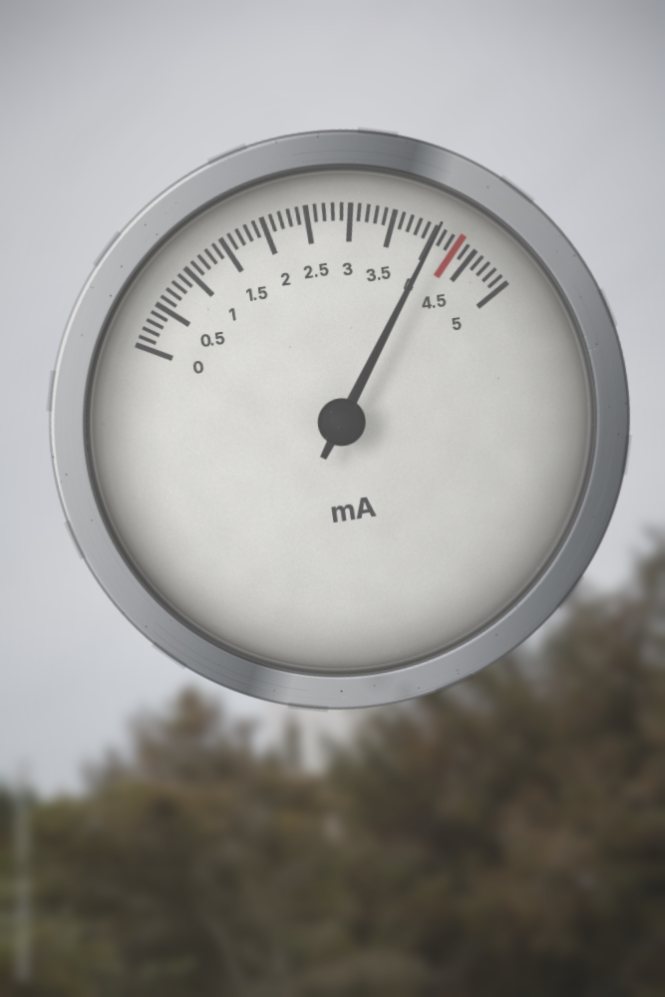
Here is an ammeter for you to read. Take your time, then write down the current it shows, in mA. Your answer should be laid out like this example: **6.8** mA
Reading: **4** mA
